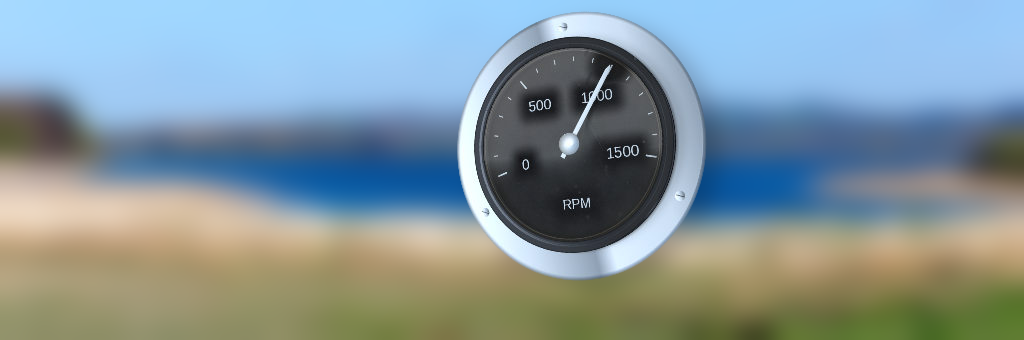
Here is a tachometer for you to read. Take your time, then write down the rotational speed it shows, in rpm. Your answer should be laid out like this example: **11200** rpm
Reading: **1000** rpm
